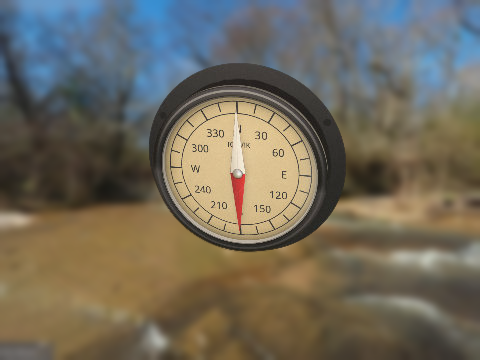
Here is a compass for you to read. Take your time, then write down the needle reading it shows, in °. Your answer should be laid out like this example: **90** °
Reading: **180** °
